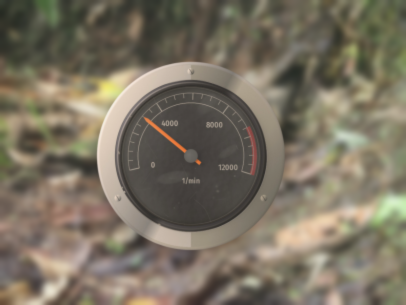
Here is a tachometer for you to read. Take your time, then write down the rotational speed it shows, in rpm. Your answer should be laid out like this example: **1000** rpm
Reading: **3000** rpm
